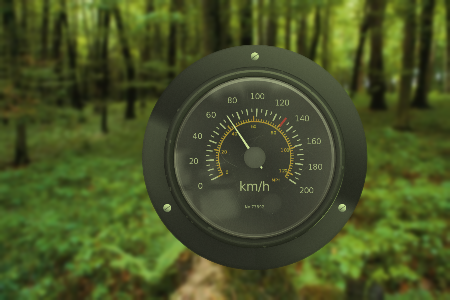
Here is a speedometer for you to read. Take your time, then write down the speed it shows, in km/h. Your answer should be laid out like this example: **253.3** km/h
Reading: **70** km/h
